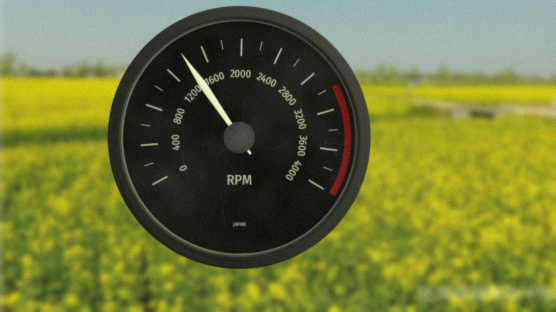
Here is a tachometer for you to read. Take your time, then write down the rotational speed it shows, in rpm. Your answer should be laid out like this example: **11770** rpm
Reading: **1400** rpm
